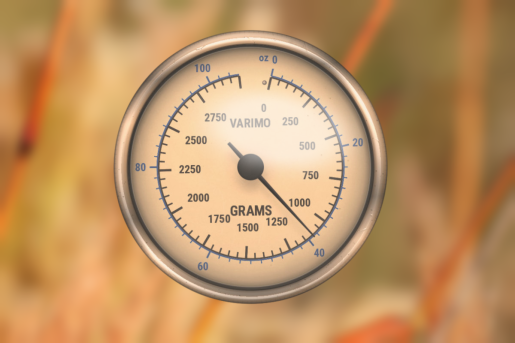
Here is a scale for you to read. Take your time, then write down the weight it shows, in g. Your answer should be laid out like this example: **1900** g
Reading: **1100** g
